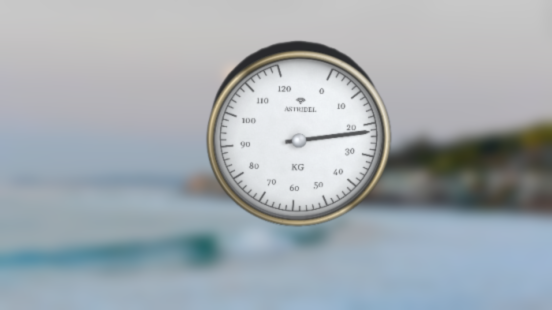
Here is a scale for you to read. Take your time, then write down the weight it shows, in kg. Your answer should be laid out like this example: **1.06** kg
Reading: **22** kg
